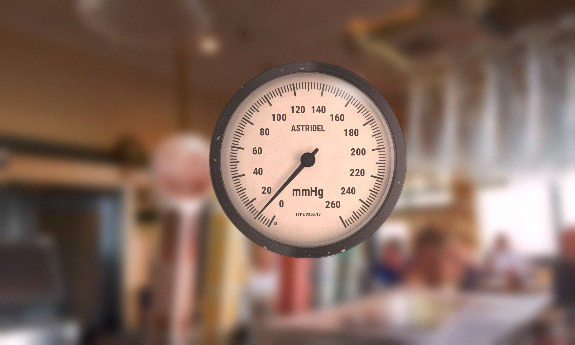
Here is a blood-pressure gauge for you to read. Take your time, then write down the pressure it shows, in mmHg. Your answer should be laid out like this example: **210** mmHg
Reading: **10** mmHg
